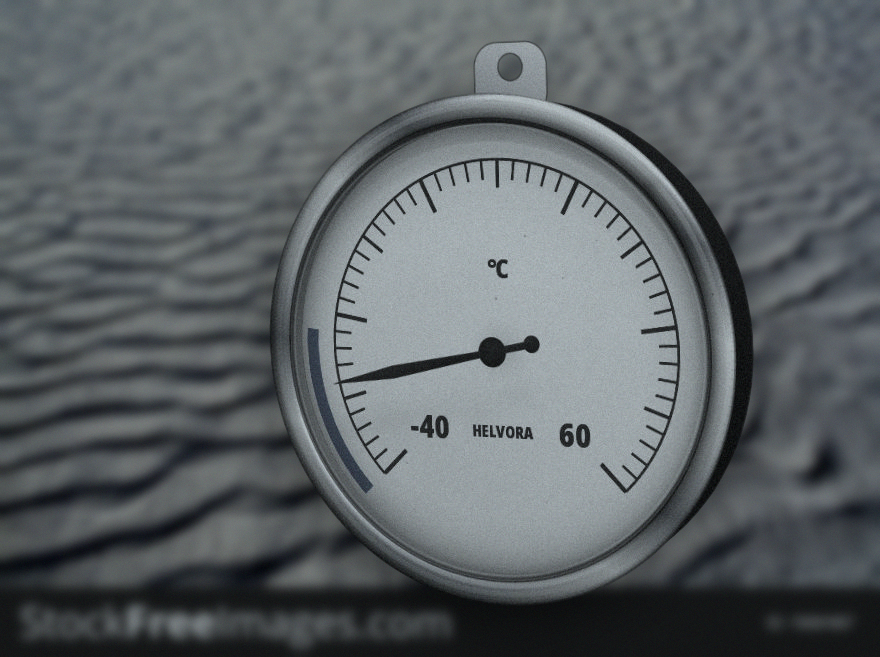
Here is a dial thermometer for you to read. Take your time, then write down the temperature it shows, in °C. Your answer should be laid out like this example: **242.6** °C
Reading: **-28** °C
